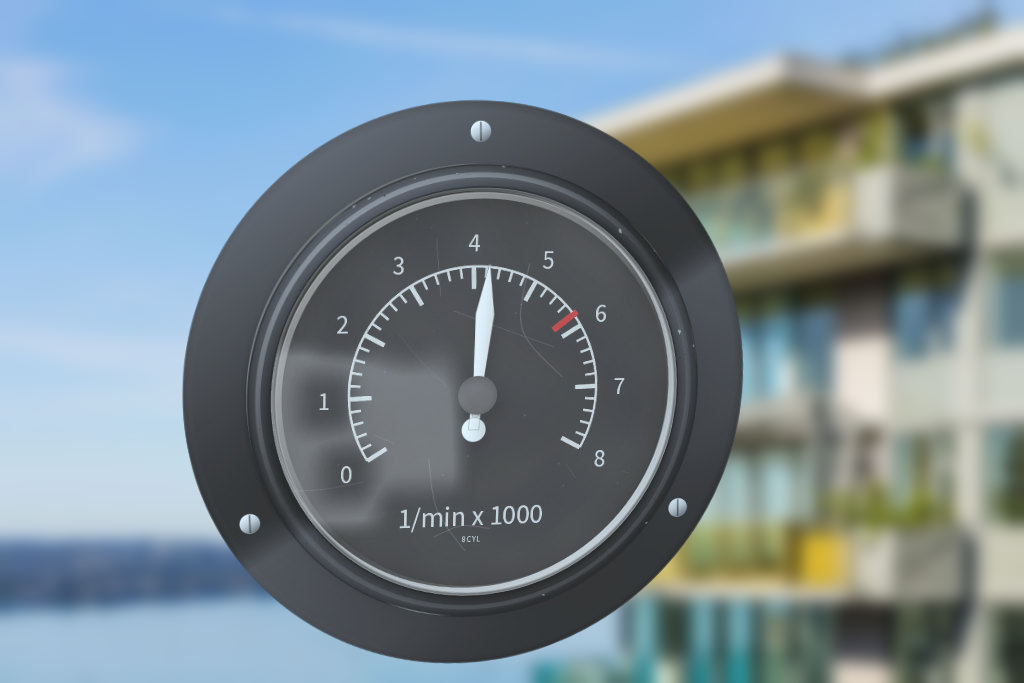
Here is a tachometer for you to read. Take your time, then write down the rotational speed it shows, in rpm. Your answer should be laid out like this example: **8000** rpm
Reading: **4200** rpm
